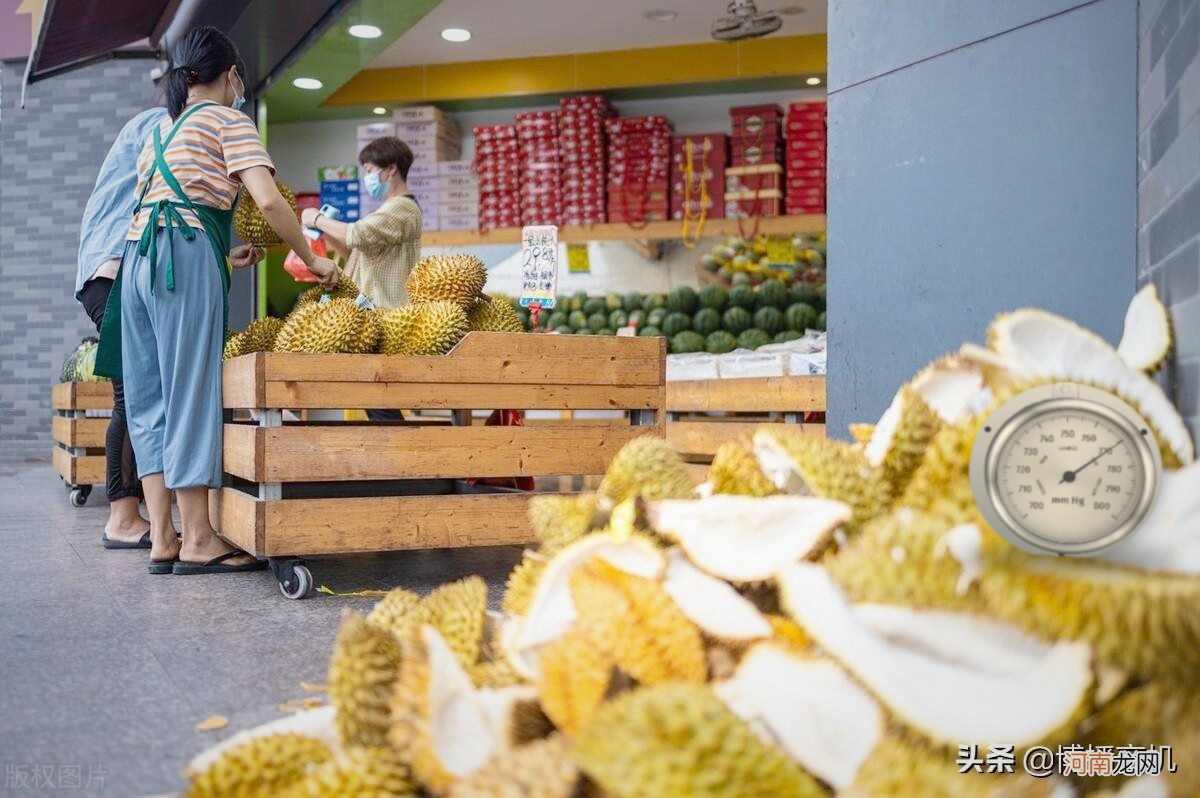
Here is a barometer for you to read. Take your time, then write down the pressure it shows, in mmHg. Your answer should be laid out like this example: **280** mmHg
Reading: **770** mmHg
